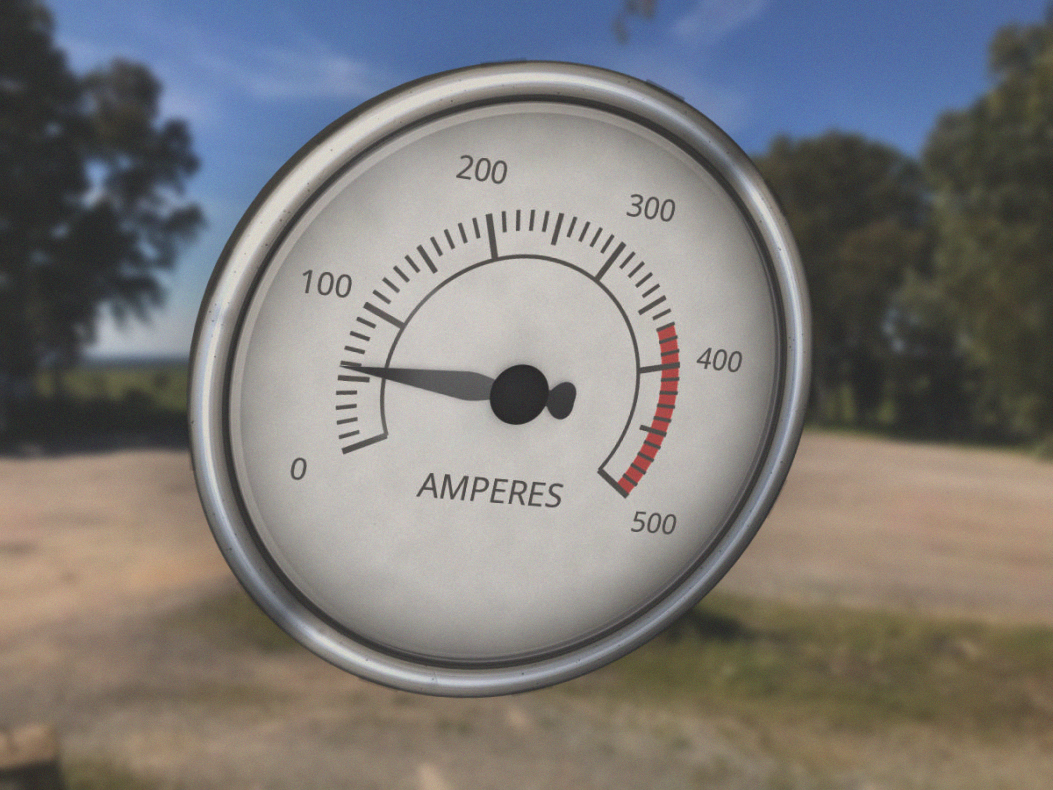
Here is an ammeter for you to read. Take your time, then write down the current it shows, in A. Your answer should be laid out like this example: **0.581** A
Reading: **60** A
